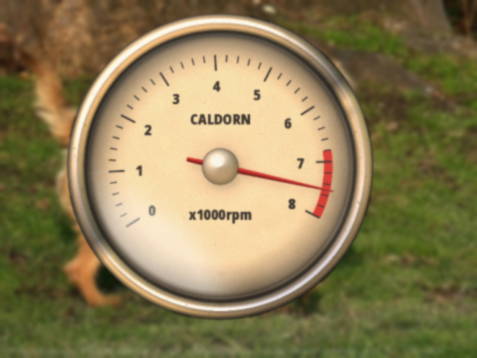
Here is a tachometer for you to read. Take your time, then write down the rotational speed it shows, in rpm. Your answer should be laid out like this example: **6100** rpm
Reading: **7500** rpm
